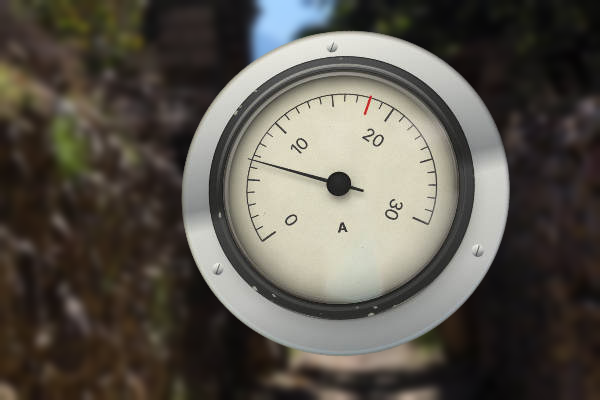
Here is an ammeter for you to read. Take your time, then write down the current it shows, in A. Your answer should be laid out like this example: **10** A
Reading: **6.5** A
